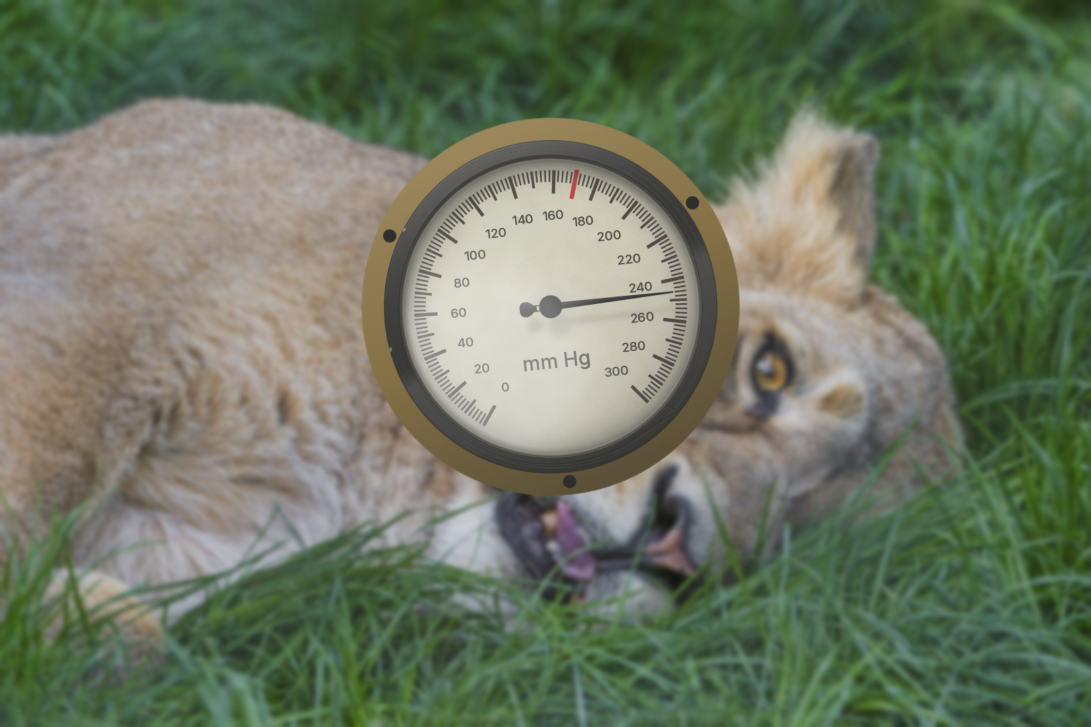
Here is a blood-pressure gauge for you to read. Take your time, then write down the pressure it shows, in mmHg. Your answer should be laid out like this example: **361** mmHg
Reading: **246** mmHg
